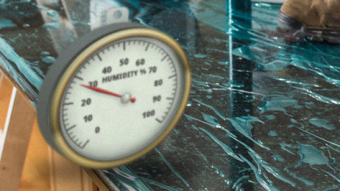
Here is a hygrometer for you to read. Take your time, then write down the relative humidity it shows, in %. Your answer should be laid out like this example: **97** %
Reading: **28** %
